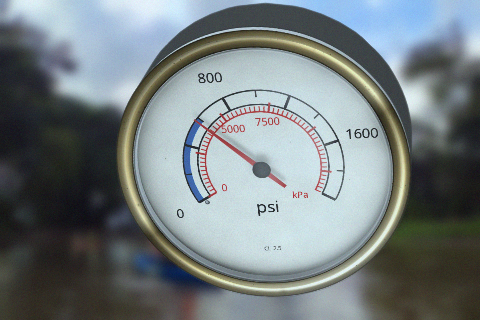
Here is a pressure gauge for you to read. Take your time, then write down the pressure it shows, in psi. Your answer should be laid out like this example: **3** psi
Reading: **600** psi
